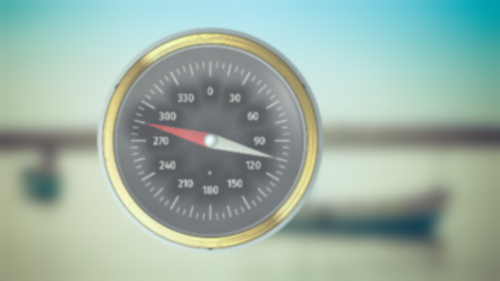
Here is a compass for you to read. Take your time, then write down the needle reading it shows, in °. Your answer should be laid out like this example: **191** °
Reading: **285** °
